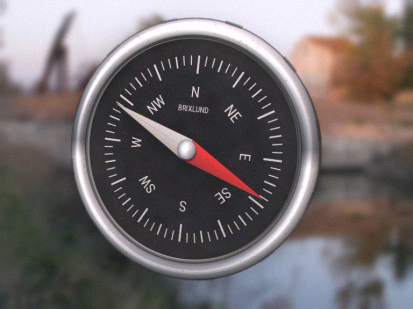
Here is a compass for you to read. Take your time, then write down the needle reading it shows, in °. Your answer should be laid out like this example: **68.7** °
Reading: **115** °
